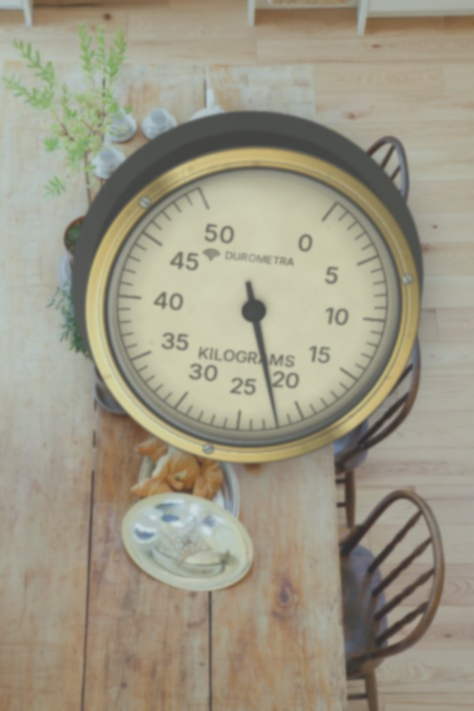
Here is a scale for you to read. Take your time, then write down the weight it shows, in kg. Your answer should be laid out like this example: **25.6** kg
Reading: **22** kg
